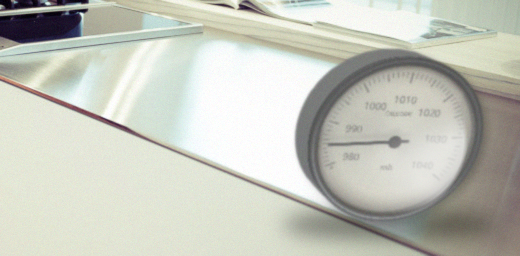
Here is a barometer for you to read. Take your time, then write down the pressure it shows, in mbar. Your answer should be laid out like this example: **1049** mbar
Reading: **985** mbar
